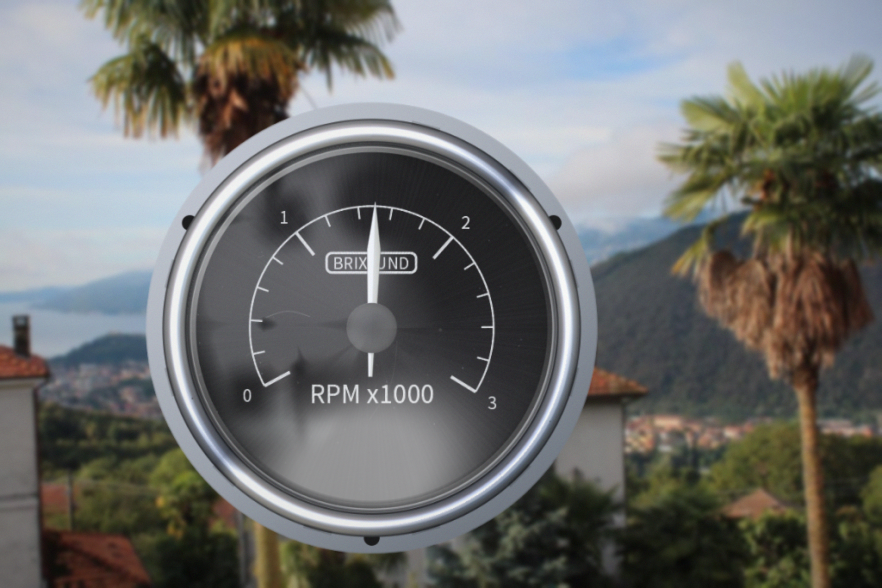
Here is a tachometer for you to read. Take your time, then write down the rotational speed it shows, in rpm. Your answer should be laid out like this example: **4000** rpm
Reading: **1500** rpm
